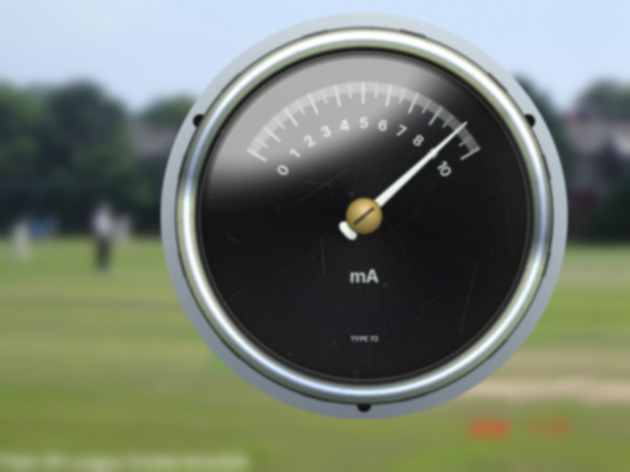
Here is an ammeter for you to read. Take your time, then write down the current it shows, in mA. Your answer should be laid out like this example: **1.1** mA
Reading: **9** mA
